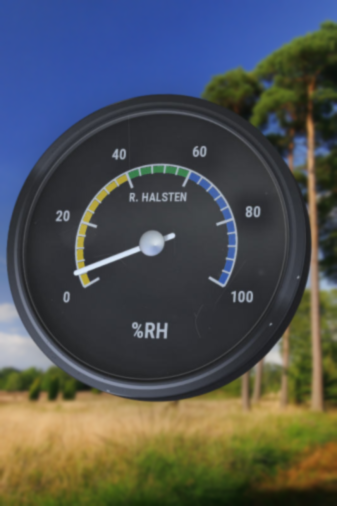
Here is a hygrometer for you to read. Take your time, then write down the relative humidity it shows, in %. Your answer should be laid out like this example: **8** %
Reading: **4** %
